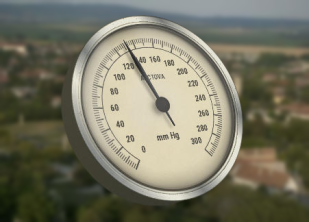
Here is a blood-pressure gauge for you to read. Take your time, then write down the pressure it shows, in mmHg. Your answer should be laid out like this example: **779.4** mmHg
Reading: **130** mmHg
